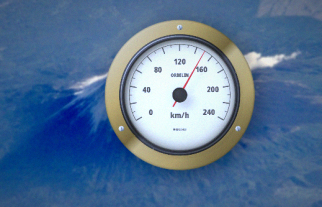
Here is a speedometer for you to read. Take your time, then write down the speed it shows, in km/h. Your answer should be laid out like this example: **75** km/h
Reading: **150** km/h
